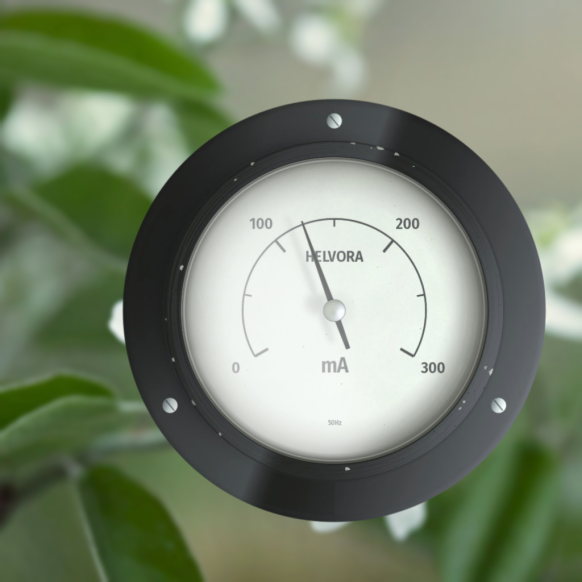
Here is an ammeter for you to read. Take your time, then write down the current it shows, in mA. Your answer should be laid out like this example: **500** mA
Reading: **125** mA
